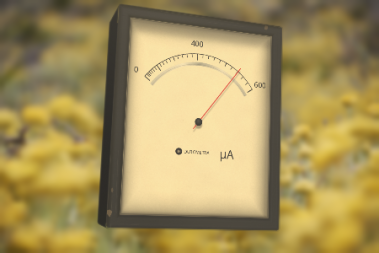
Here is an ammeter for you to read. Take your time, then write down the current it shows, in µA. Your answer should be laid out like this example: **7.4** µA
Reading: **540** µA
